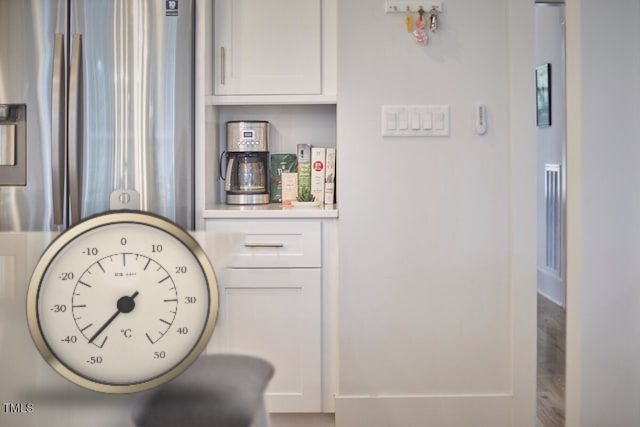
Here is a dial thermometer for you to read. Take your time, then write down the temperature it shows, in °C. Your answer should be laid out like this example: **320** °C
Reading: **-45** °C
